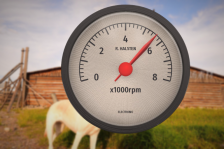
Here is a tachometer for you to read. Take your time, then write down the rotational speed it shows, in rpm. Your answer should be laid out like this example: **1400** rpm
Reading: **5600** rpm
